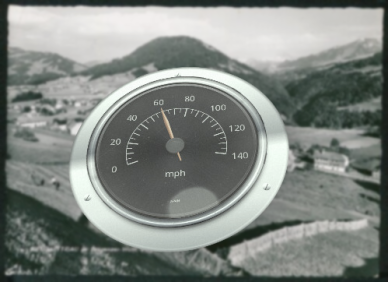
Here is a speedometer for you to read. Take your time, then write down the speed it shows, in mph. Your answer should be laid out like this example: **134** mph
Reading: **60** mph
